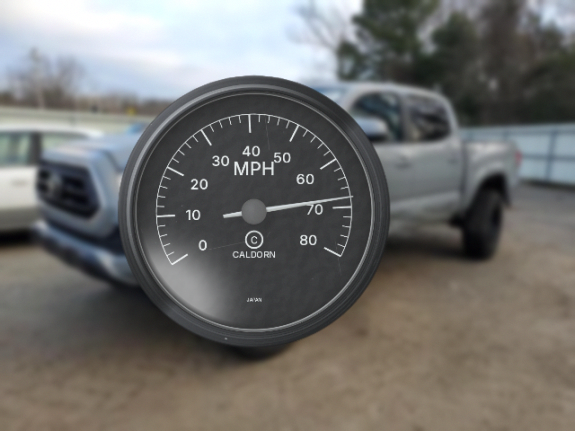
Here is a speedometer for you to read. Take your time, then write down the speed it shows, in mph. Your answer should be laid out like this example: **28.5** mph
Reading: **68** mph
